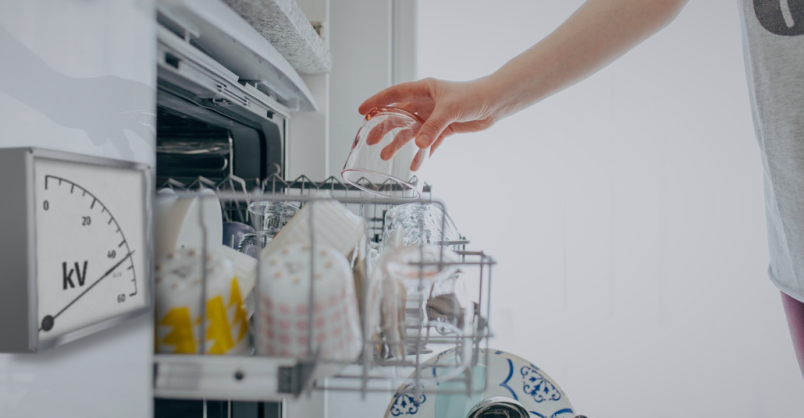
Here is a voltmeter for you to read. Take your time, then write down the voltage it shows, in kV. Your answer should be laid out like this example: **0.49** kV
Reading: **45** kV
